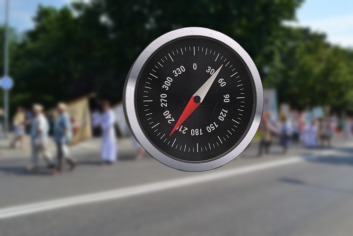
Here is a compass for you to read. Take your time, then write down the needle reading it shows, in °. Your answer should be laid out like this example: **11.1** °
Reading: **220** °
